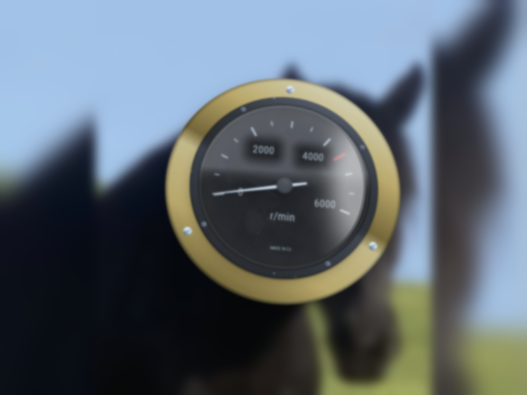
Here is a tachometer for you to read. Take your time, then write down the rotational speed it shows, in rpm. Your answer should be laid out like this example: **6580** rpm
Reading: **0** rpm
